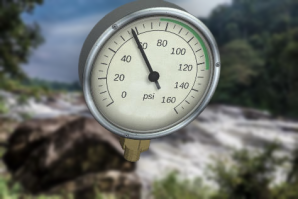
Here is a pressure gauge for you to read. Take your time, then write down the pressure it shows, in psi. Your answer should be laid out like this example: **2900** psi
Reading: **57.5** psi
